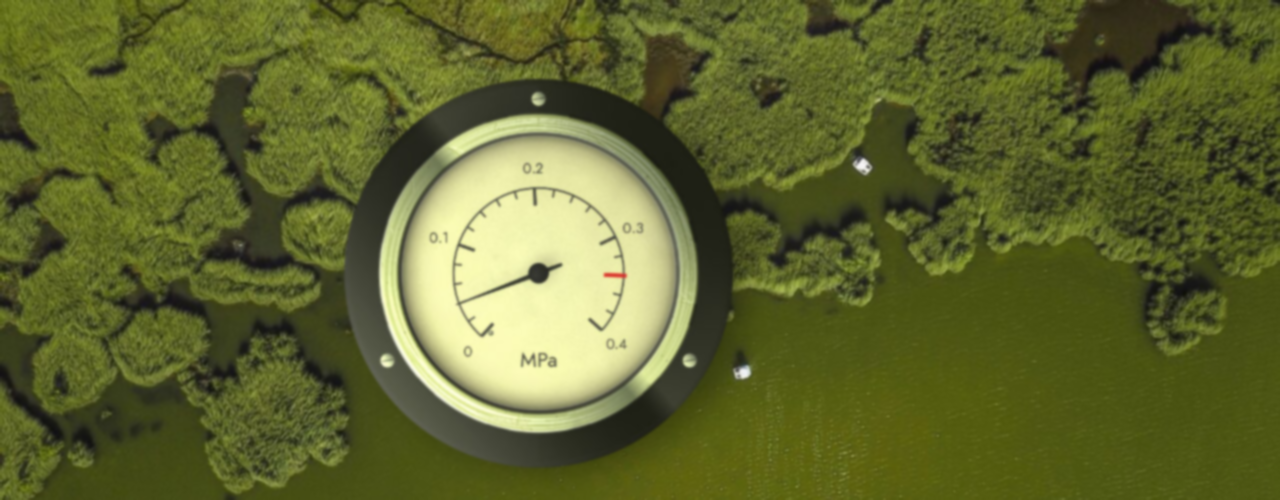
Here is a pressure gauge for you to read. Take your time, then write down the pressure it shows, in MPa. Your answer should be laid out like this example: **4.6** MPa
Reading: **0.04** MPa
